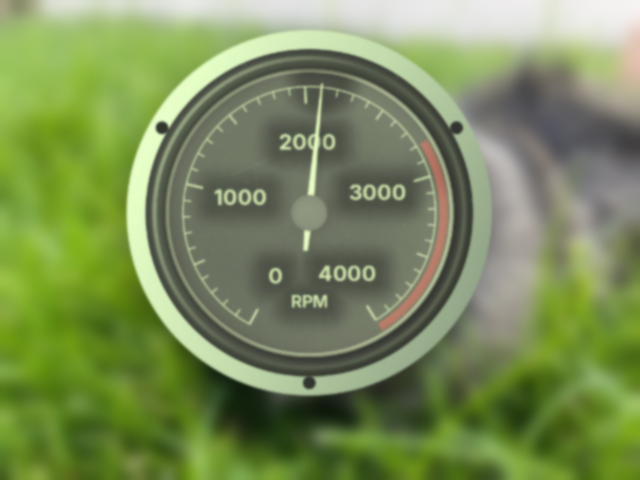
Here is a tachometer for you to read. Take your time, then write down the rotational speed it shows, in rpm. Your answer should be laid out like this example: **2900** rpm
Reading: **2100** rpm
